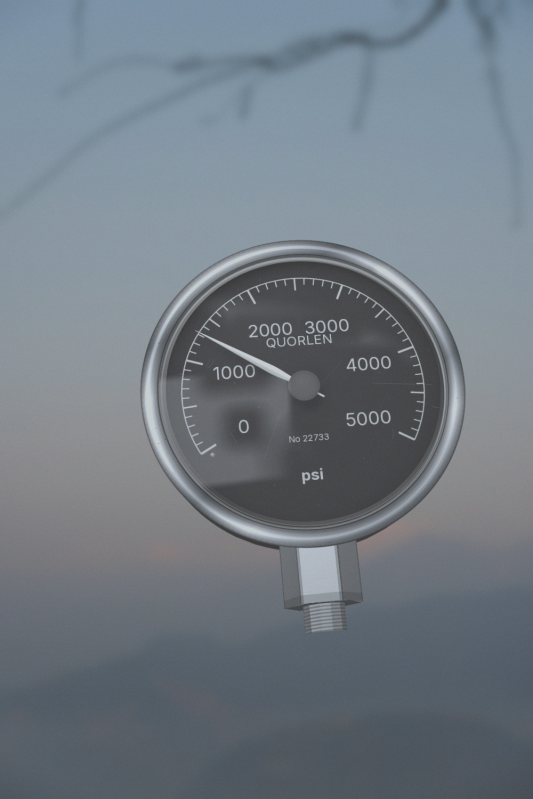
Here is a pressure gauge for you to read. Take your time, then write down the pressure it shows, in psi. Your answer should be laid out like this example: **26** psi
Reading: **1300** psi
